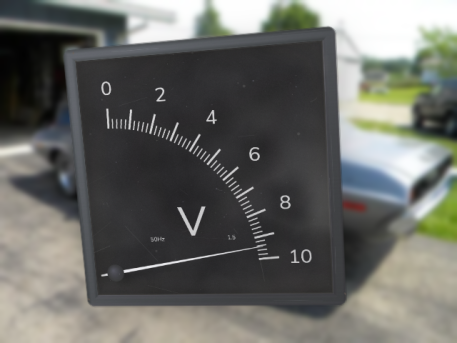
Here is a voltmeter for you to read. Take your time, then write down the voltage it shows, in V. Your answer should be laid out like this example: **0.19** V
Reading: **9.4** V
